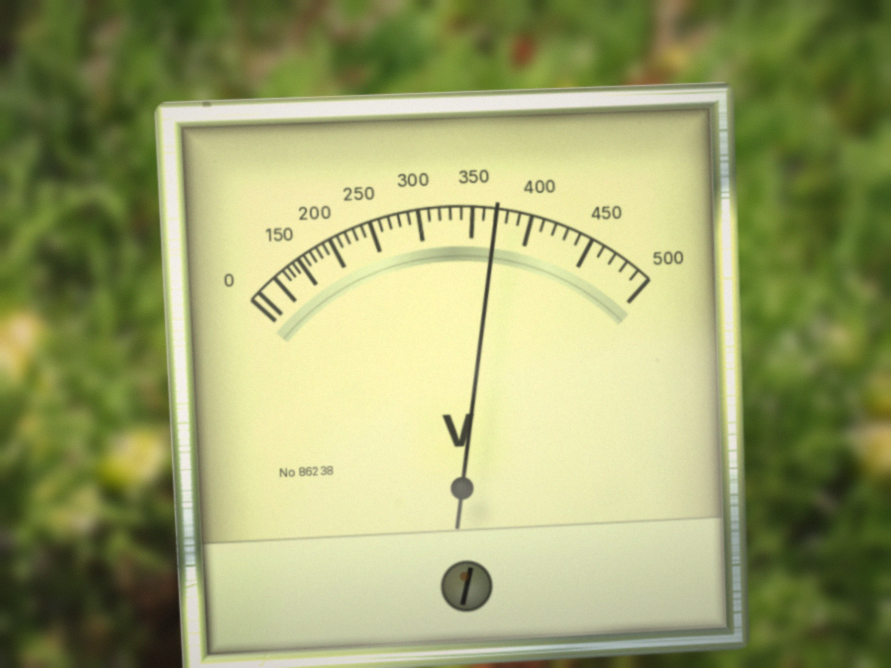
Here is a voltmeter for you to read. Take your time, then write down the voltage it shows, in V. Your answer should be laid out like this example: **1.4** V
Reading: **370** V
